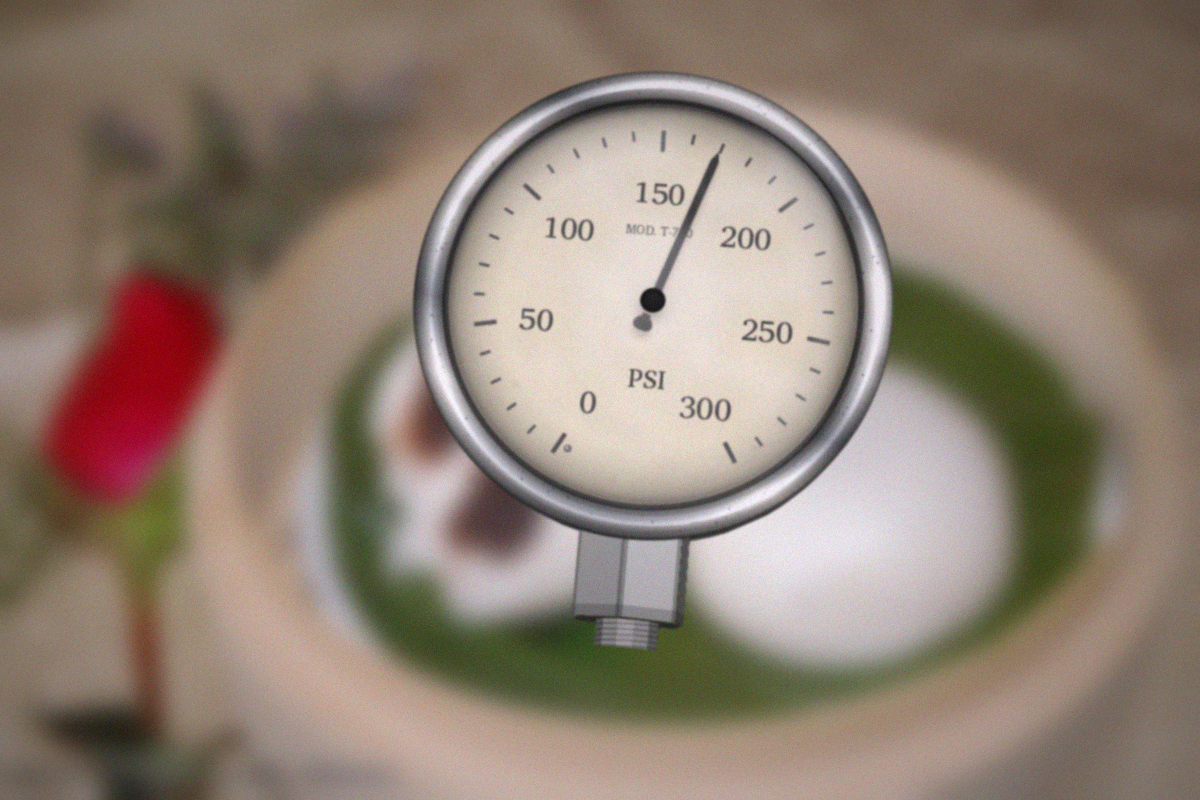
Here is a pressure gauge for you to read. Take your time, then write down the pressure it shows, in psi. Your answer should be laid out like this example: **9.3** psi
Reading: **170** psi
